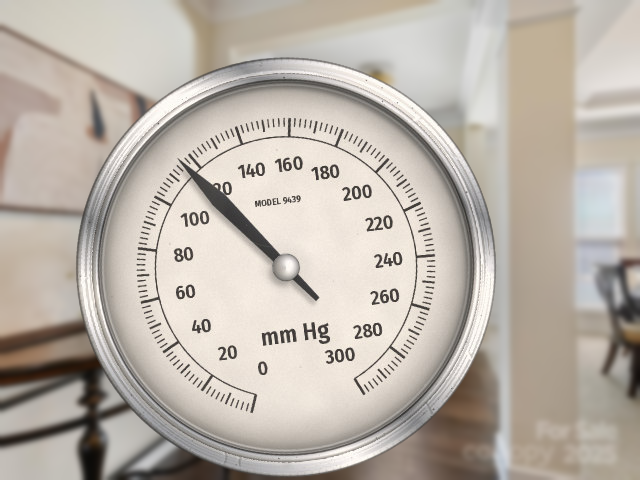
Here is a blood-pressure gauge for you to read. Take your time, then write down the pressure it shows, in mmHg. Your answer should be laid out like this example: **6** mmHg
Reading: **116** mmHg
